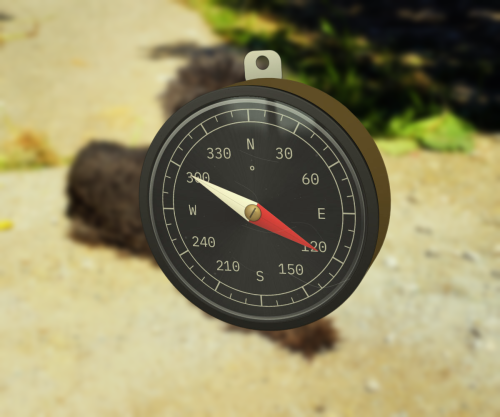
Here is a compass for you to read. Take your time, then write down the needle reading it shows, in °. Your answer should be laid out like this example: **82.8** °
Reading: **120** °
